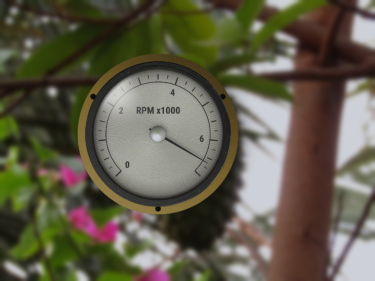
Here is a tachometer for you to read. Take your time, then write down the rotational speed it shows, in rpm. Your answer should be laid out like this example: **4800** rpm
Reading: **6625** rpm
